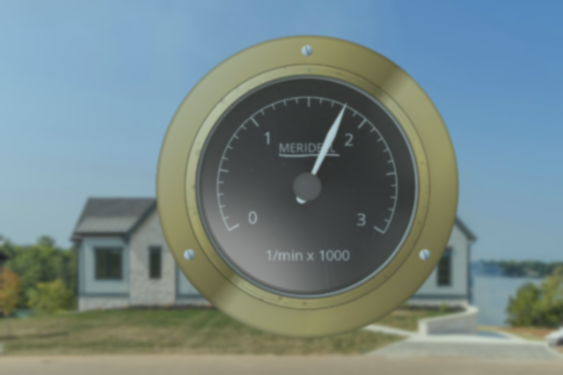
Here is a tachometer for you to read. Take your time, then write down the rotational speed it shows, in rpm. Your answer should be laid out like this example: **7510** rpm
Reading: **1800** rpm
